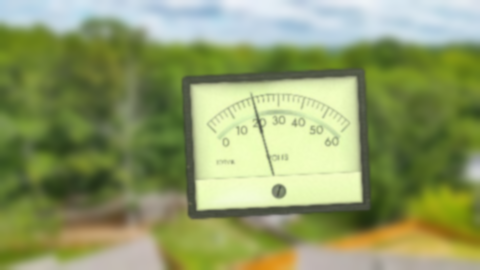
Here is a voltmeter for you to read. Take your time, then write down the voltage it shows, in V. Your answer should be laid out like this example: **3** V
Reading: **20** V
